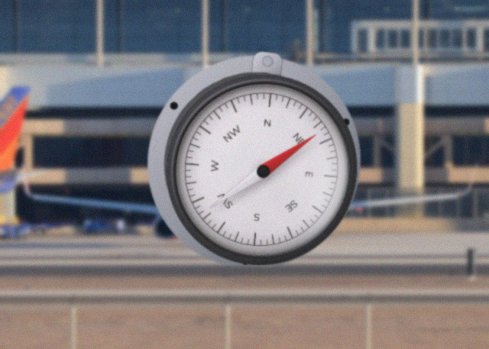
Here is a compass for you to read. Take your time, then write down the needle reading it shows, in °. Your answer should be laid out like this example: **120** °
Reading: **50** °
